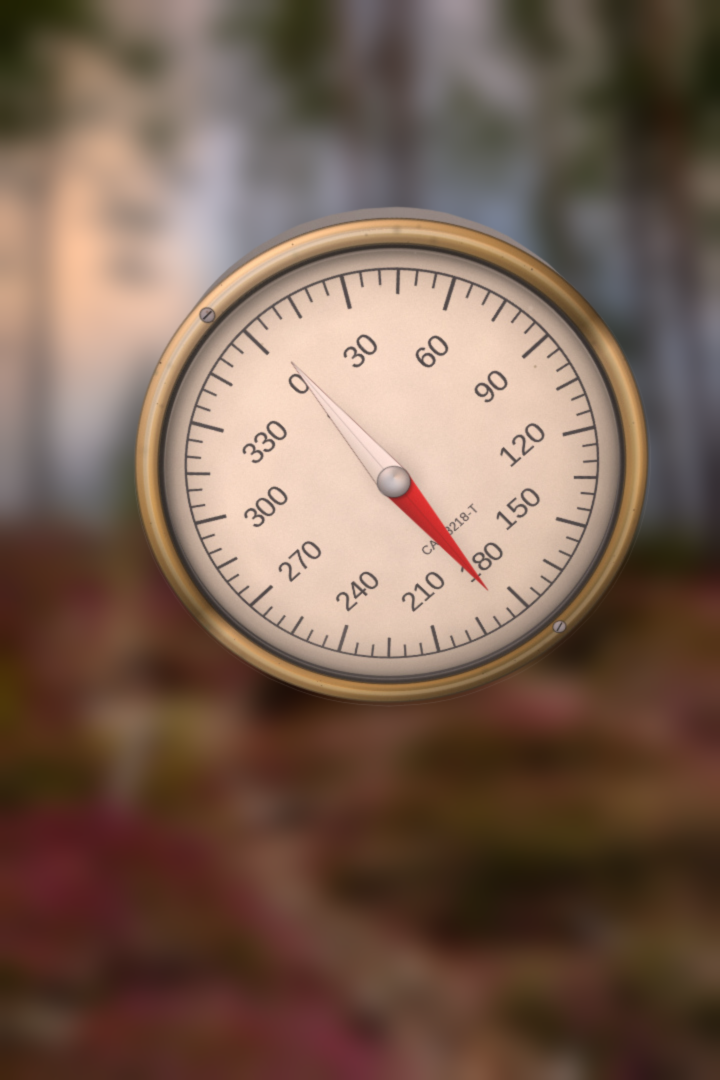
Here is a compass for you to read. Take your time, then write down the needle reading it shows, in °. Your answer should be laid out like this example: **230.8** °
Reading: **185** °
